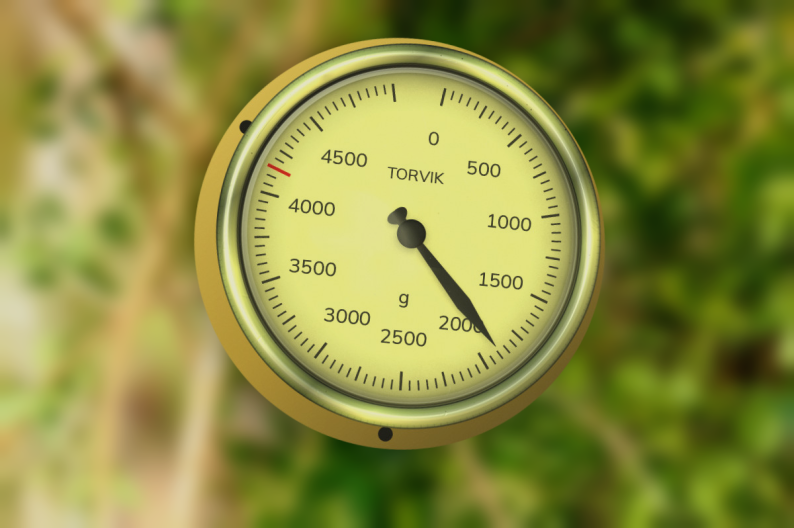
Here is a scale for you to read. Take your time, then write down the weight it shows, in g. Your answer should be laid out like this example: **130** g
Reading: **1900** g
